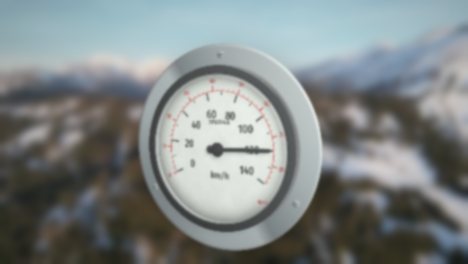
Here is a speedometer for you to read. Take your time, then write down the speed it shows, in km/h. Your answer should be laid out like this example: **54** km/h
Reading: **120** km/h
